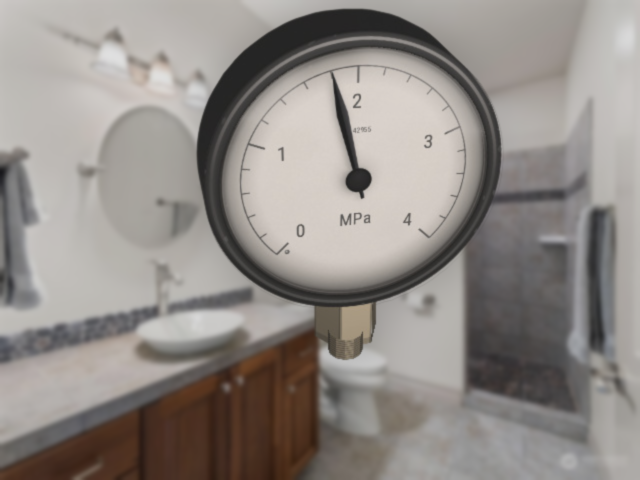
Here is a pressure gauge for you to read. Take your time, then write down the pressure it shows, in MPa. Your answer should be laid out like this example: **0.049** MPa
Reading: **1.8** MPa
